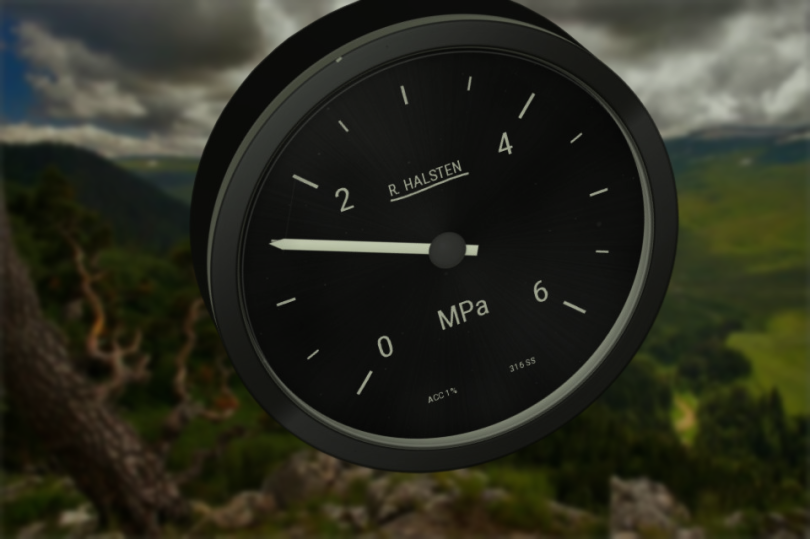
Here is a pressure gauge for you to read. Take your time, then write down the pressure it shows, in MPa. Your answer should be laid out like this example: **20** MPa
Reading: **1.5** MPa
